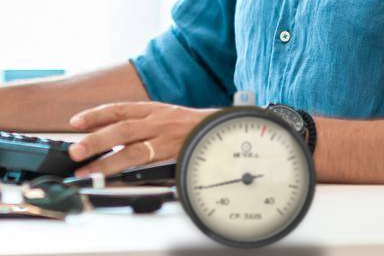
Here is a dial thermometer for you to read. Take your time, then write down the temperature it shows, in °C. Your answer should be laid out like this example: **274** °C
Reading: **-30** °C
